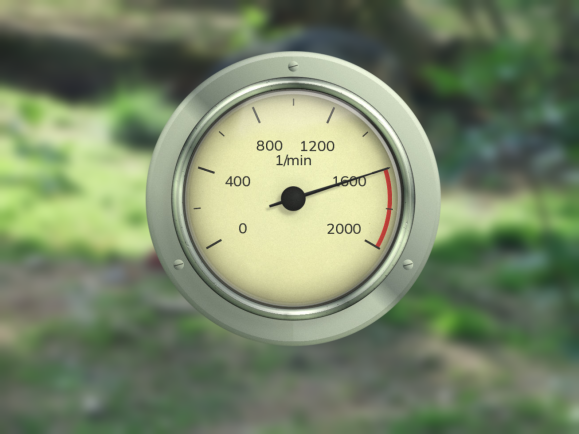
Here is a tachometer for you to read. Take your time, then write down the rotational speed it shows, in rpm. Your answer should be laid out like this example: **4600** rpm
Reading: **1600** rpm
